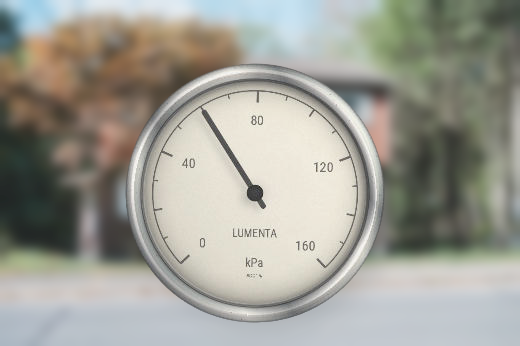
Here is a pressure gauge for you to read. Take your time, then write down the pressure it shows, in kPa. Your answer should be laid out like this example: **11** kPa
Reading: **60** kPa
